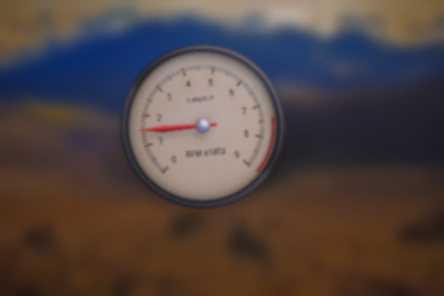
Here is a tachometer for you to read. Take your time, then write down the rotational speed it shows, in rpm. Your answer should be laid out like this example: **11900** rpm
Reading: **1500** rpm
